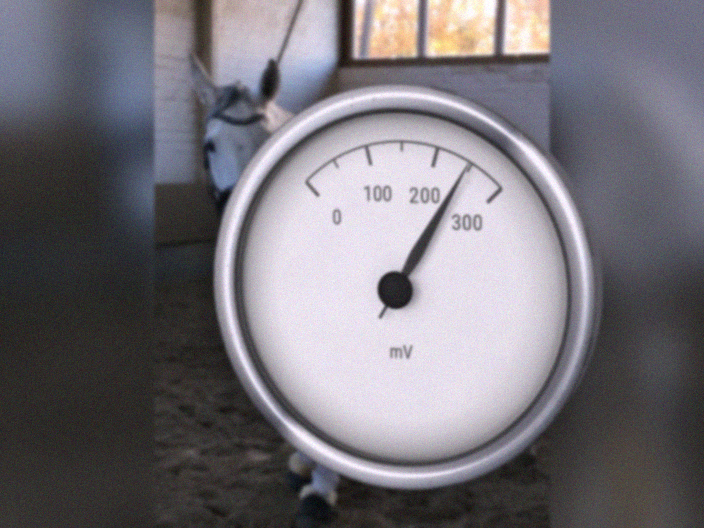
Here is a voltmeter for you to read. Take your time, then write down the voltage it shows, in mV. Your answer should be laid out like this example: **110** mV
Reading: **250** mV
